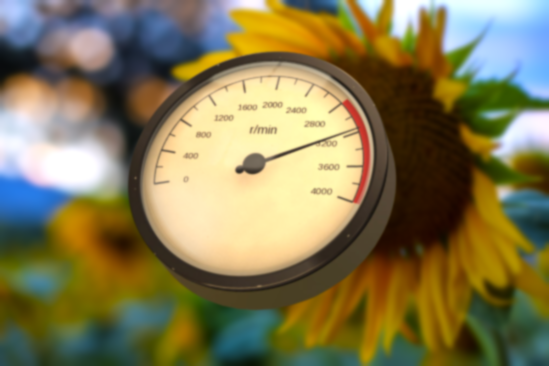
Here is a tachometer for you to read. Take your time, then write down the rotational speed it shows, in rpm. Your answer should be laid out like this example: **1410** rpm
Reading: **3200** rpm
